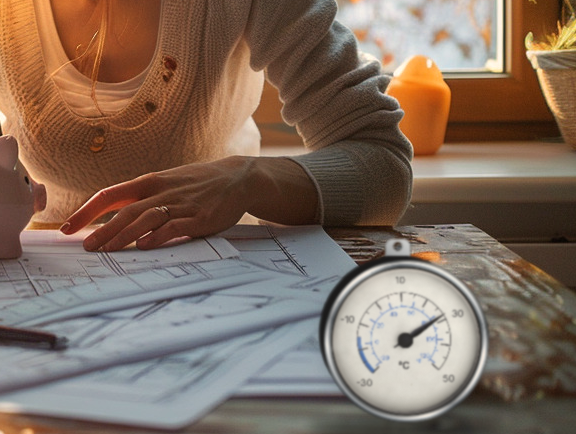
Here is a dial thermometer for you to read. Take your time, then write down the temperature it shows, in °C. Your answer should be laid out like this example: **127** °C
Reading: **27.5** °C
